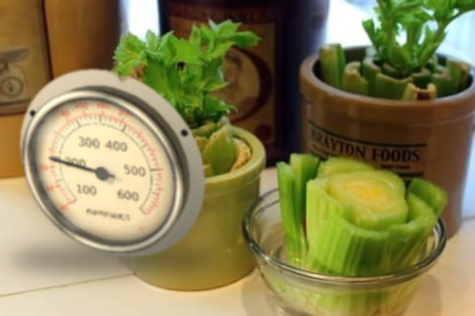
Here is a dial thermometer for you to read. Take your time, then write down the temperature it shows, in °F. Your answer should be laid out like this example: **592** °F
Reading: **200** °F
